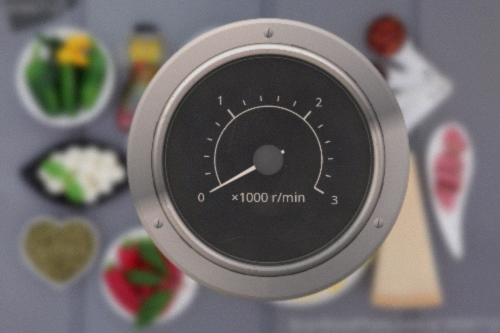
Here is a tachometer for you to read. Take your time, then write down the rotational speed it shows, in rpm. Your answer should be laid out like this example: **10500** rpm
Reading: **0** rpm
